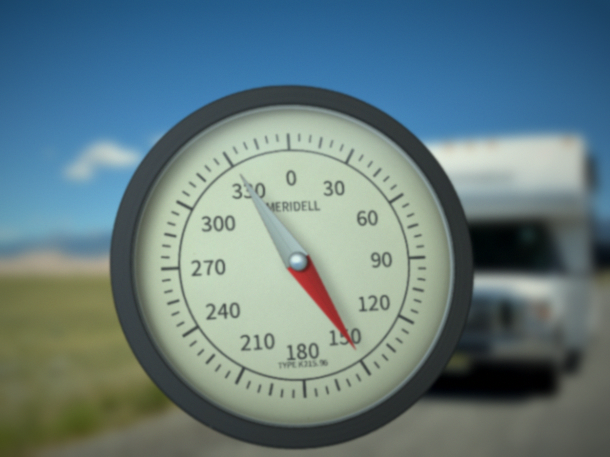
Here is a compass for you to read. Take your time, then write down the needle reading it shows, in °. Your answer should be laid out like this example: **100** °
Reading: **150** °
